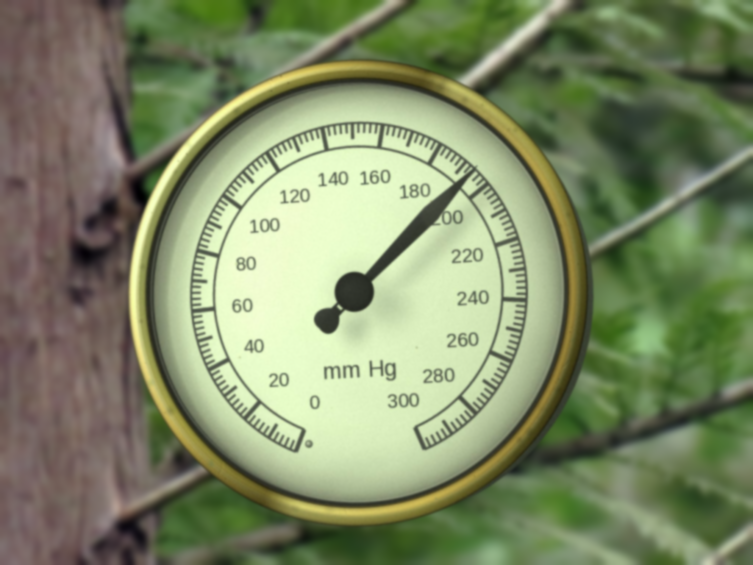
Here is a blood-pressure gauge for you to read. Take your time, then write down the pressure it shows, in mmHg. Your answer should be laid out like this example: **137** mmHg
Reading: **194** mmHg
